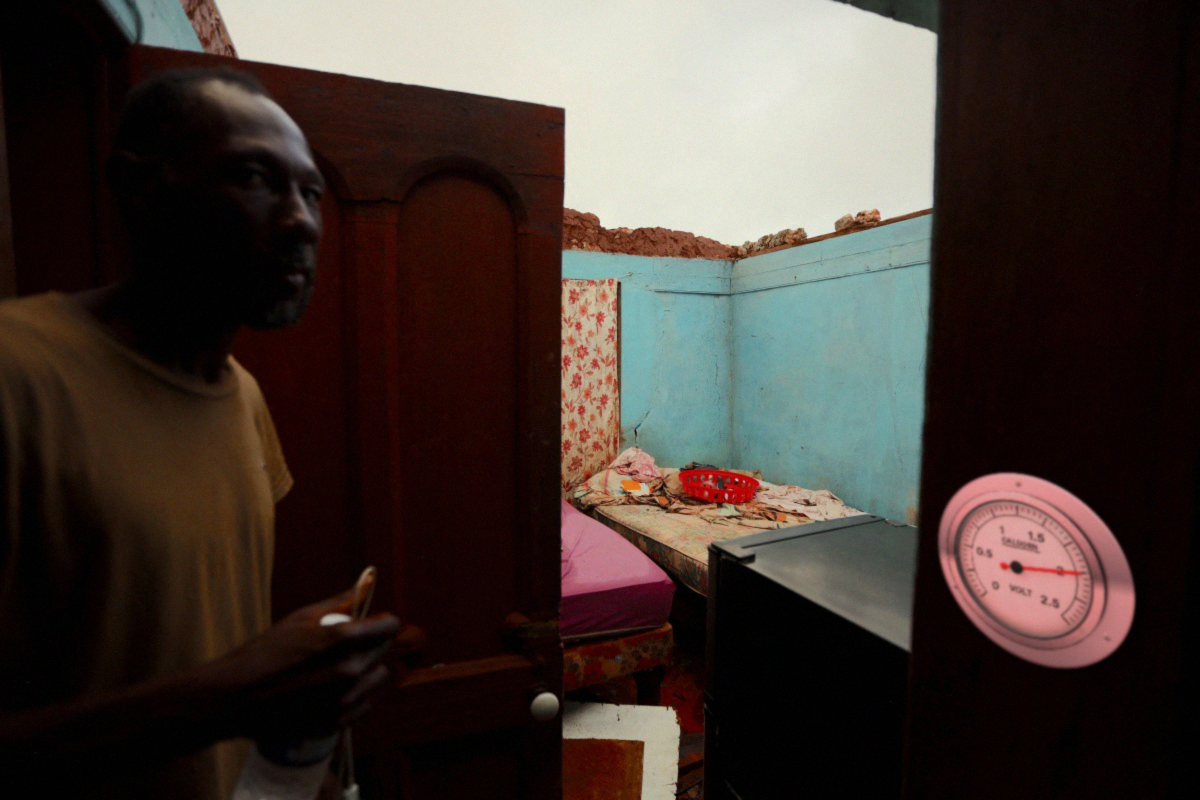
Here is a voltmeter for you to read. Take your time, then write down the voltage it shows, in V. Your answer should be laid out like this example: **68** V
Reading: **2** V
